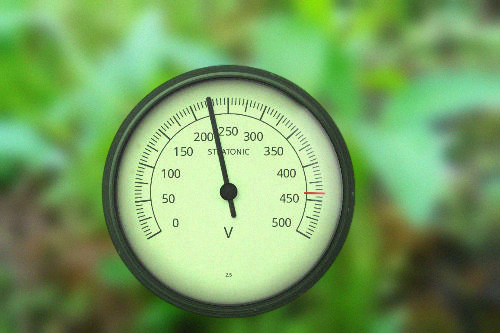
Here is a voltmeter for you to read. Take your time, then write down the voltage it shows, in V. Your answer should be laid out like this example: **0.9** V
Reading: **225** V
